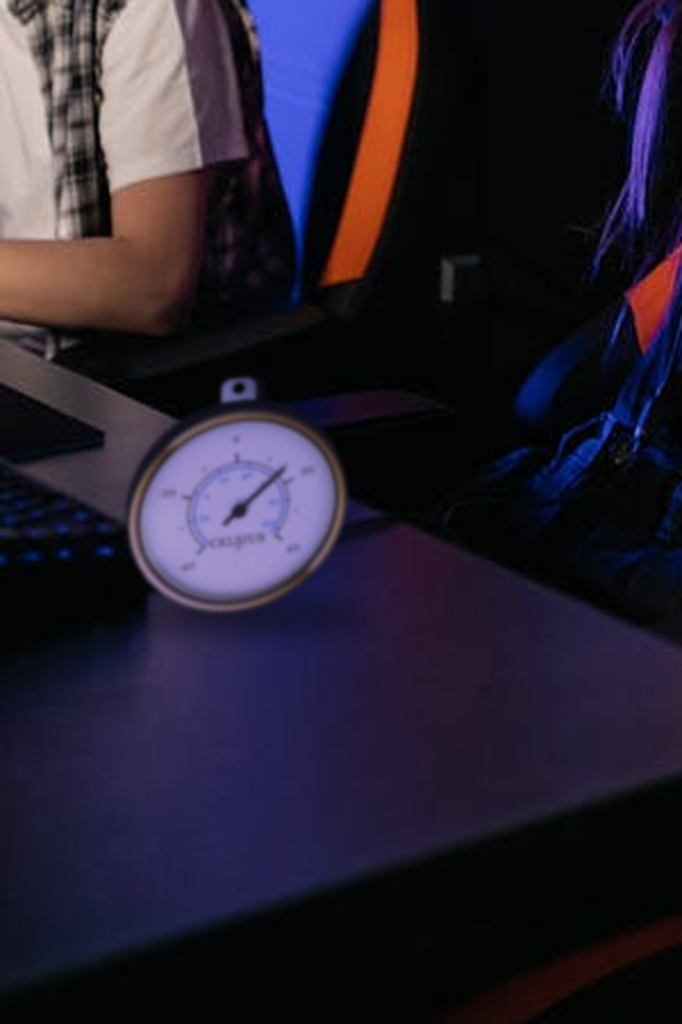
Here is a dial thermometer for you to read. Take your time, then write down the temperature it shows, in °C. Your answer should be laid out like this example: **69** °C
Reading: **15** °C
